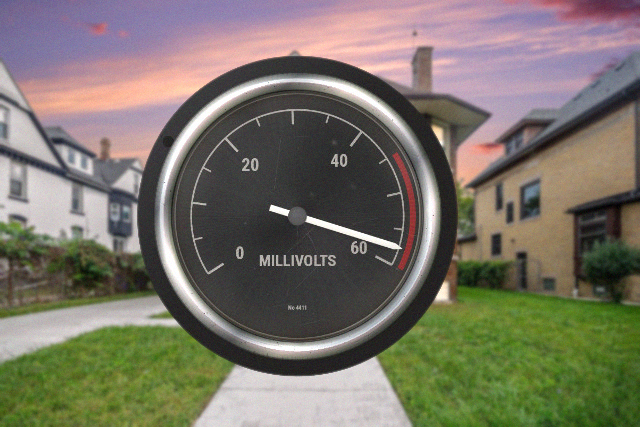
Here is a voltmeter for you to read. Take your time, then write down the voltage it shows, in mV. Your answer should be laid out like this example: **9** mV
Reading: **57.5** mV
